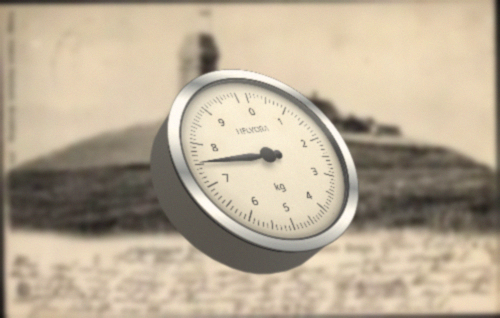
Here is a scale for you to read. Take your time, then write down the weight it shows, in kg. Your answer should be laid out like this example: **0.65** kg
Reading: **7.5** kg
